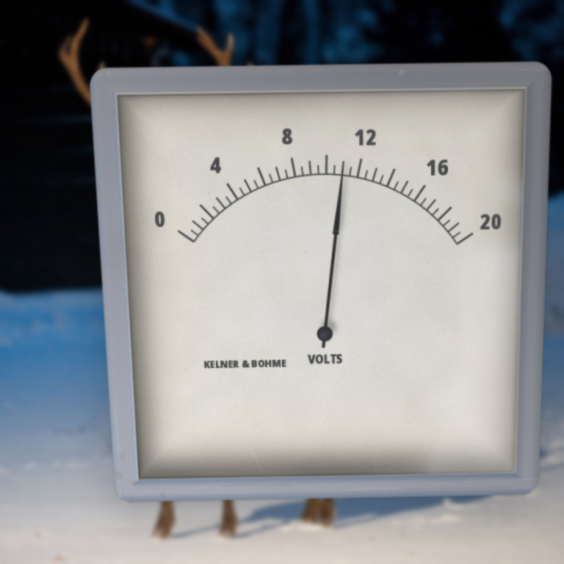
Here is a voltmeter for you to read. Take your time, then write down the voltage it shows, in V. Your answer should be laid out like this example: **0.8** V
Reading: **11** V
